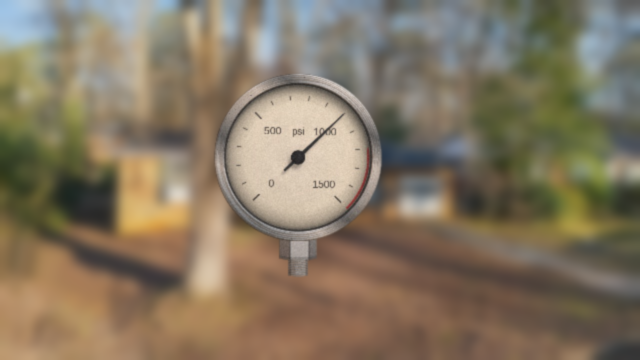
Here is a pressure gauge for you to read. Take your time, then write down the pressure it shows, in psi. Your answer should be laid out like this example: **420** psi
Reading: **1000** psi
